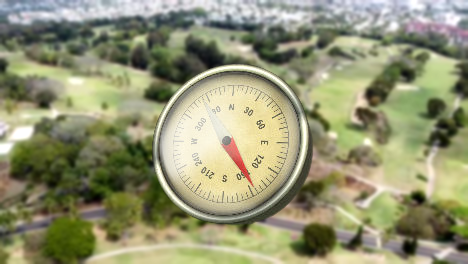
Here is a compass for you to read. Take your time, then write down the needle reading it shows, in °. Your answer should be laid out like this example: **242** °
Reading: **145** °
